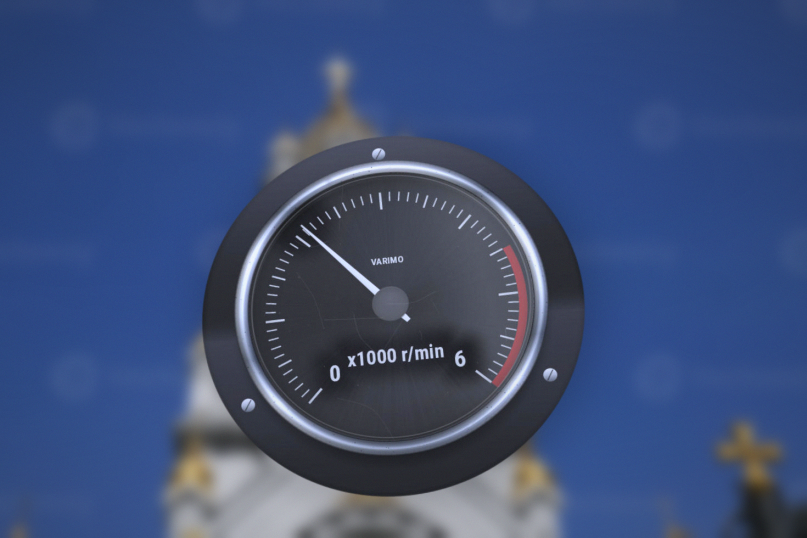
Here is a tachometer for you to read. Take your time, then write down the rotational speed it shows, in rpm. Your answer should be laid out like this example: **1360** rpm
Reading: **2100** rpm
